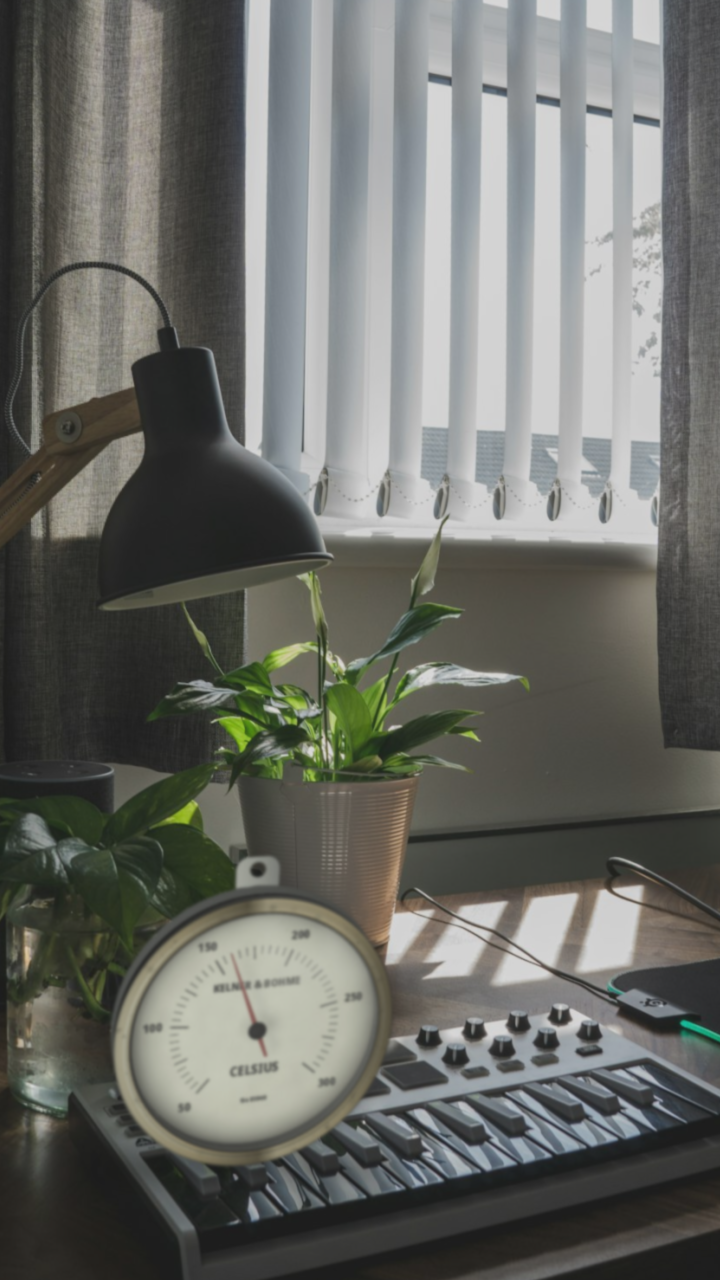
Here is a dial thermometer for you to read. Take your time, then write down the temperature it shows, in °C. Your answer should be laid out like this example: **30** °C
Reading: **160** °C
